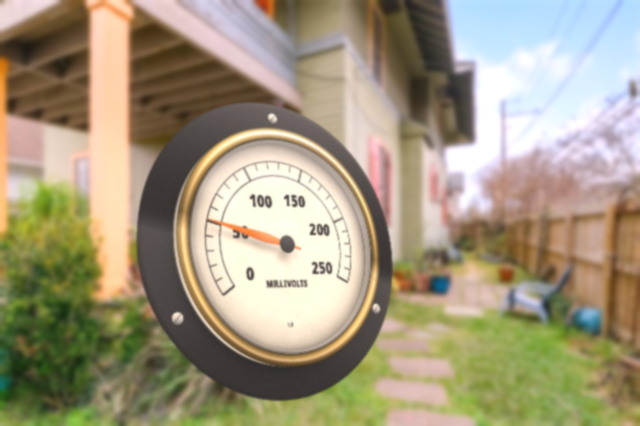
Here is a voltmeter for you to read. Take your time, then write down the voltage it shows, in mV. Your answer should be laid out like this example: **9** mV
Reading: **50** mV
